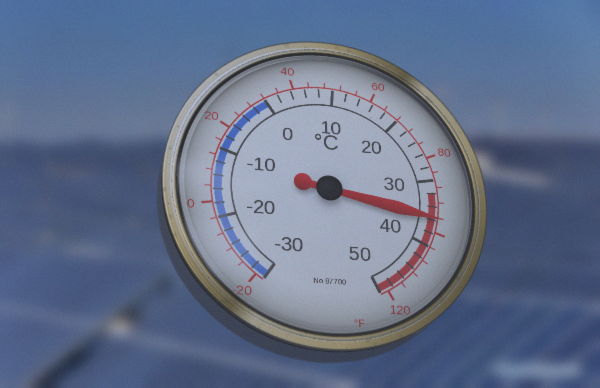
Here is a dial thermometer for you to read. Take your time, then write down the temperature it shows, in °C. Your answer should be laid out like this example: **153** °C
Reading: **36** °C
